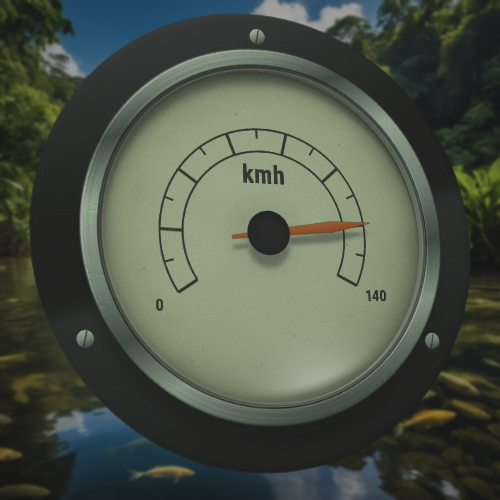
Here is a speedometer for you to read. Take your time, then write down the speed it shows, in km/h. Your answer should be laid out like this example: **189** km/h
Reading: **120** km/h
